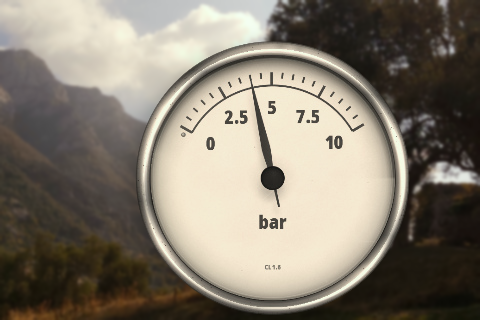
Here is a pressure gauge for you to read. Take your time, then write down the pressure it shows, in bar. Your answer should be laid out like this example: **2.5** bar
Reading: **4** bar
